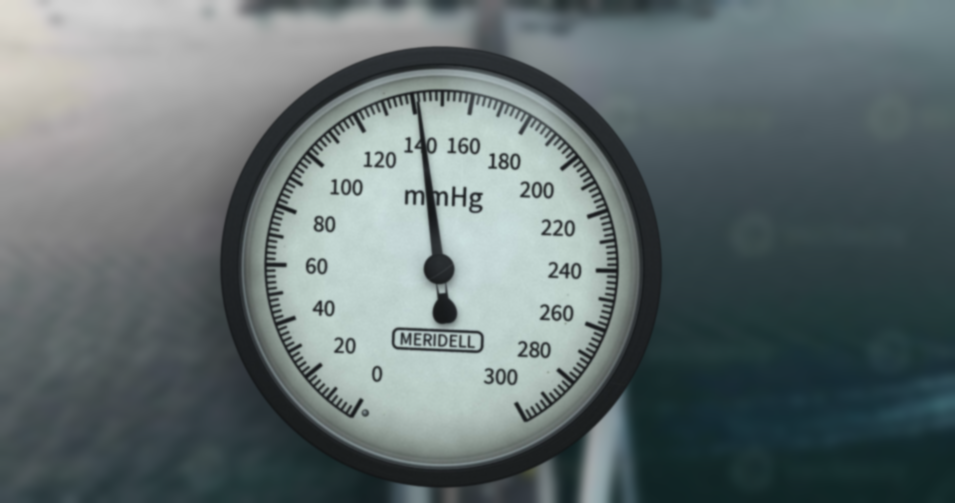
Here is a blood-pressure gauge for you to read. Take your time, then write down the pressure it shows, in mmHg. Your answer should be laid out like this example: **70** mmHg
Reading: **142** mmHg
